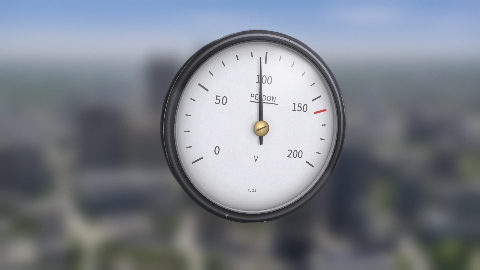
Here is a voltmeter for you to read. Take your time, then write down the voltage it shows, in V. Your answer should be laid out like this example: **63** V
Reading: **95** V
